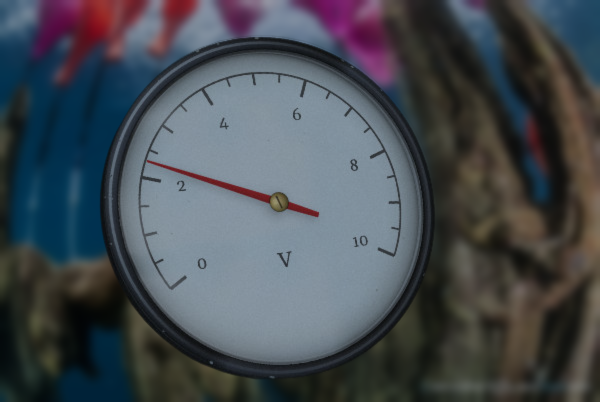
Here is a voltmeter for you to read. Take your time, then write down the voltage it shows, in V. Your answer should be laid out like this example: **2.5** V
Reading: **2.25** V
